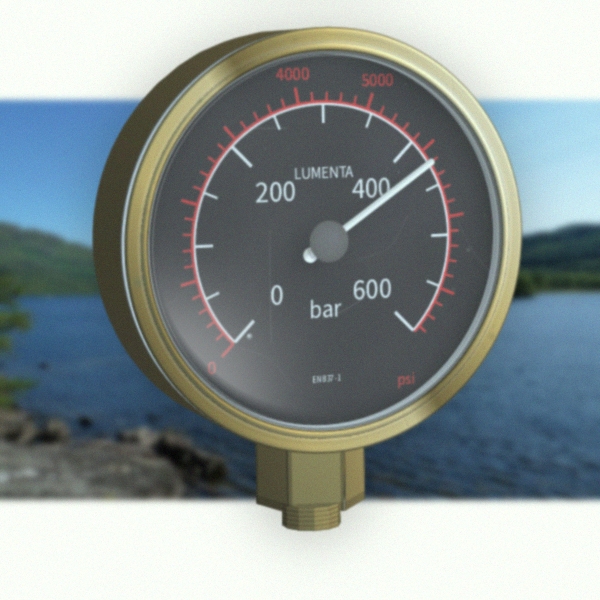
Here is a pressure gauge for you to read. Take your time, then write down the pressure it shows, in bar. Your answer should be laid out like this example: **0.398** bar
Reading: **425** bar
